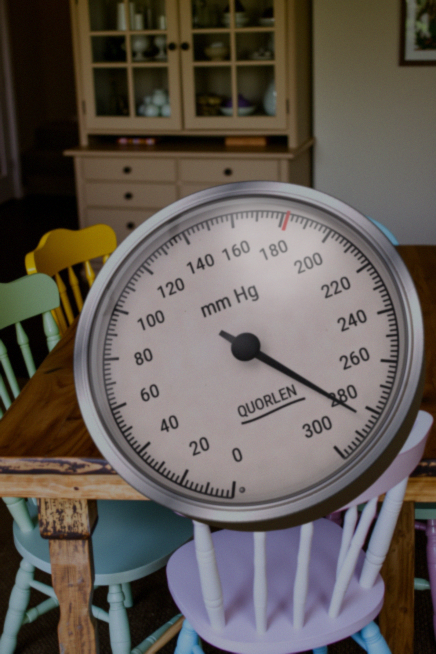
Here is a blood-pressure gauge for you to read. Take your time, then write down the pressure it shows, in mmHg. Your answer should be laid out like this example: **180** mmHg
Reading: **284** mmHg
